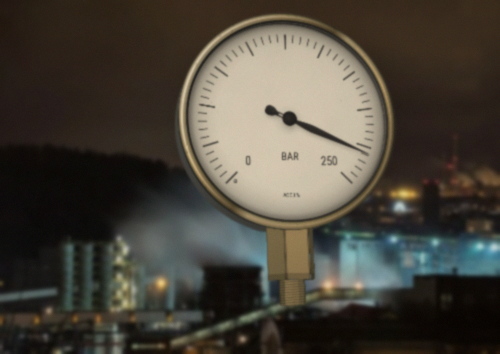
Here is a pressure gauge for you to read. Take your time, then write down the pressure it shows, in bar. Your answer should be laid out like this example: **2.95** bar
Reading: **230** bar
